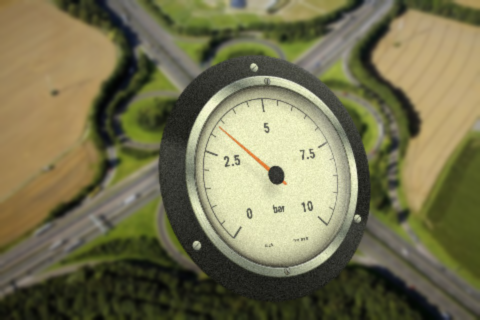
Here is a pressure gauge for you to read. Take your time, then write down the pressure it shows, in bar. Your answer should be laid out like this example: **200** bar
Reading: **3.25** bar
